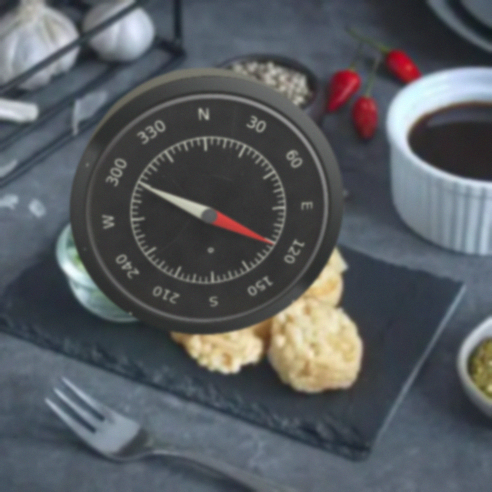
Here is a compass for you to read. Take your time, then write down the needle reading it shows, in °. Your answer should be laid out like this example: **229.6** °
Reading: **120** °
